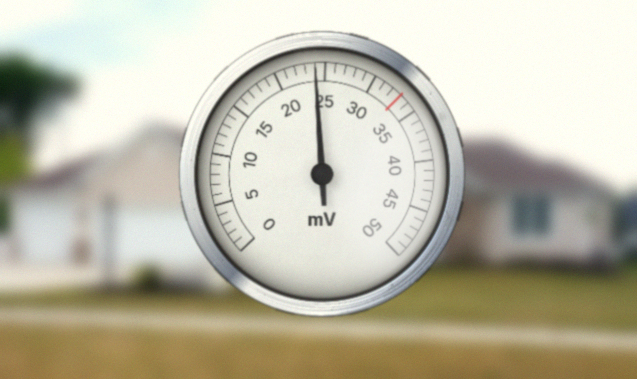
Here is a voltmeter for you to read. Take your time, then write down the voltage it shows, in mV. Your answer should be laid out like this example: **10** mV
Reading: **24** mV
